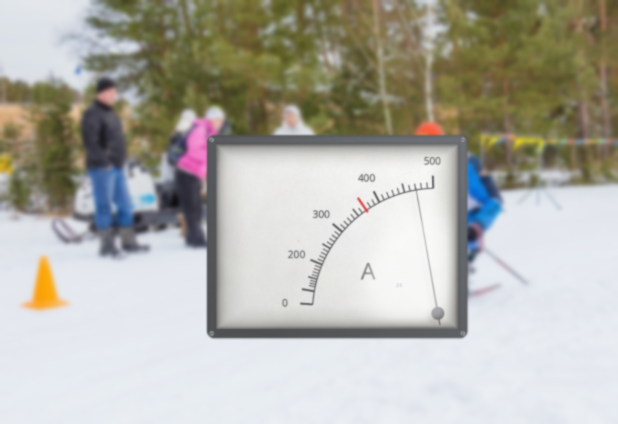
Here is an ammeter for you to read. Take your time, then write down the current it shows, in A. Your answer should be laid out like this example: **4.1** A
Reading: **470** A
